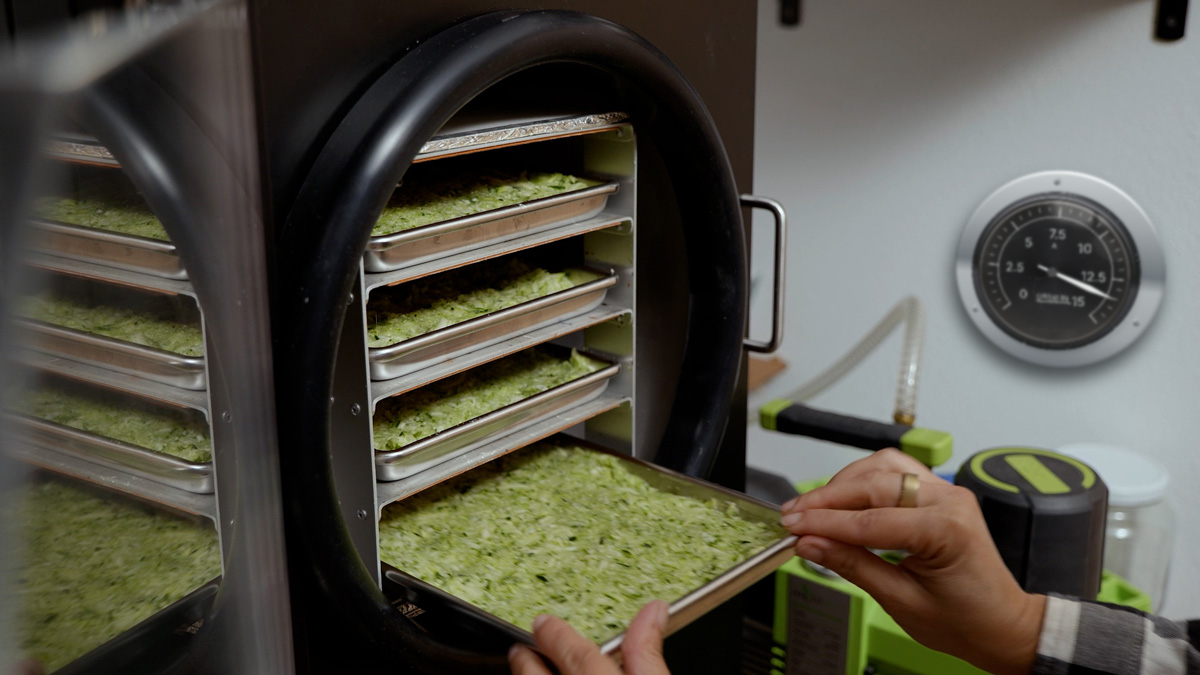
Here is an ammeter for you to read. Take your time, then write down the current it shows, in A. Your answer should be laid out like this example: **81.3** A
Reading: **13.5** A
